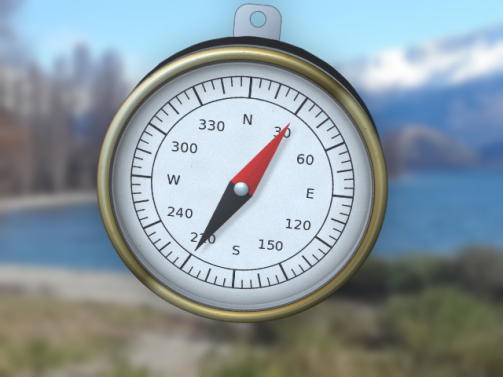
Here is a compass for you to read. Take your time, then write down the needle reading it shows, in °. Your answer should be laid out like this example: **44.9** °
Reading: **30** °
